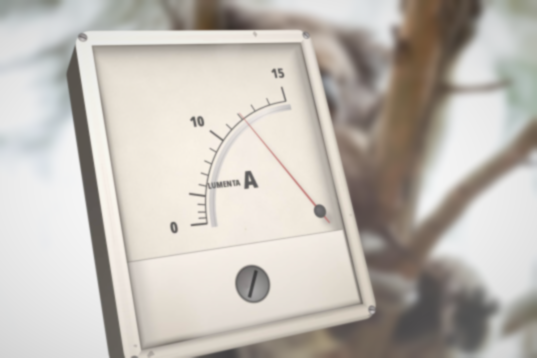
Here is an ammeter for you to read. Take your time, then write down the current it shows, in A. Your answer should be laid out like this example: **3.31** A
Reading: **12** A
